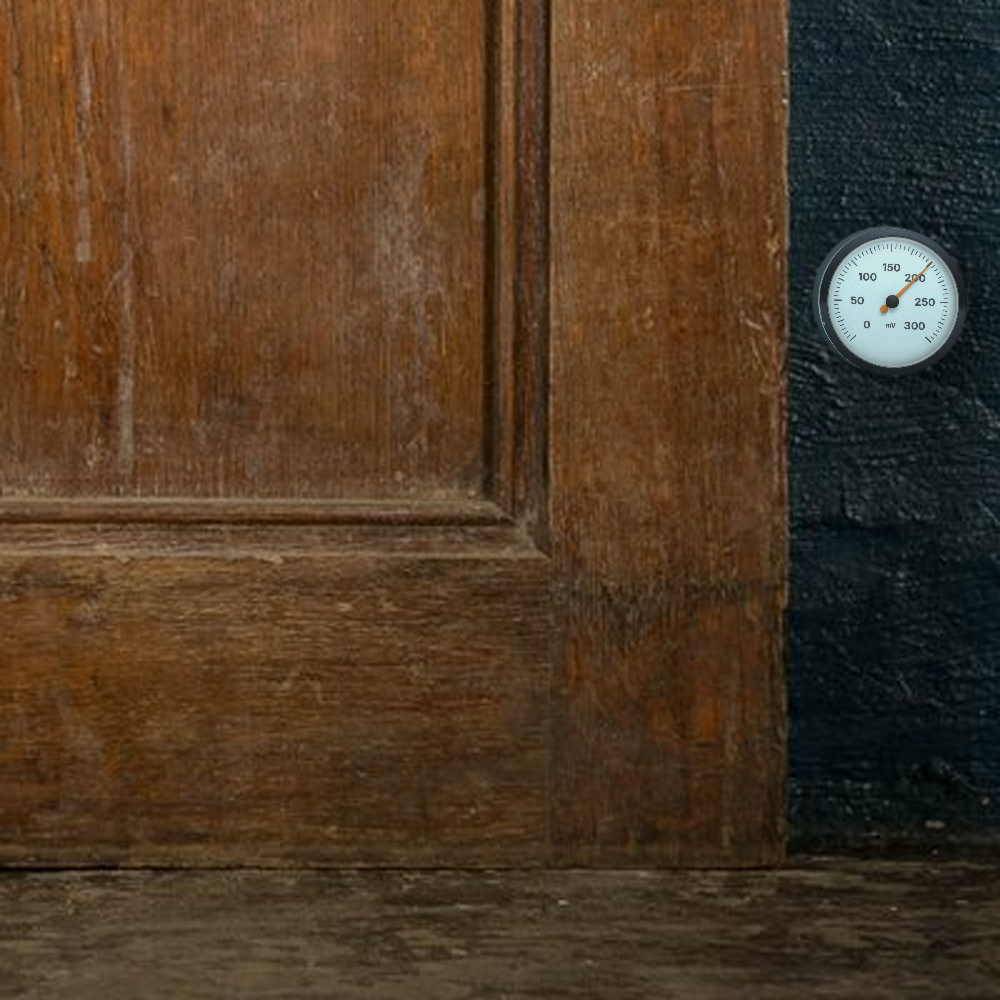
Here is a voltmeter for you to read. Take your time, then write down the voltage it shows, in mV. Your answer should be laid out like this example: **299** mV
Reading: **200** mV
